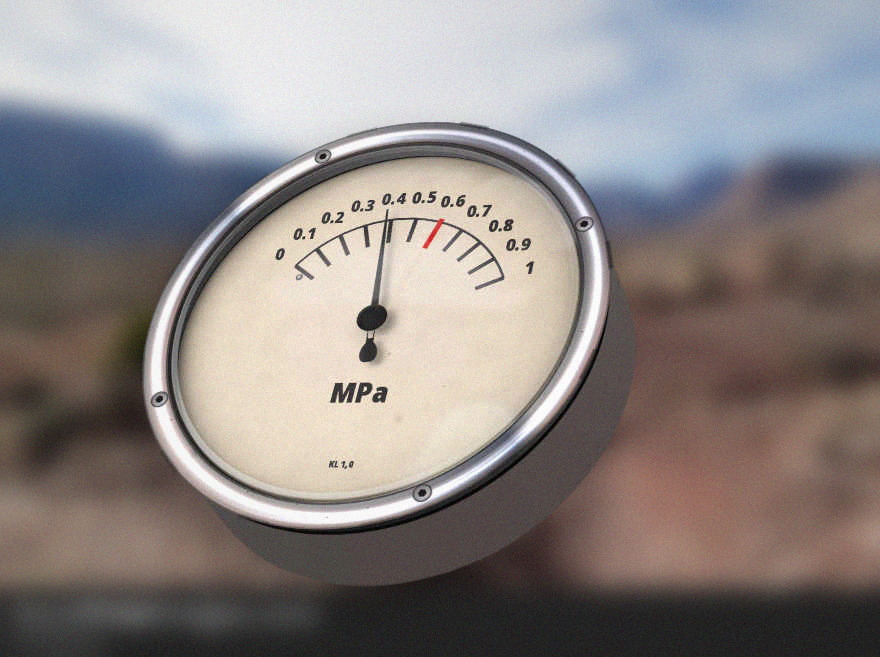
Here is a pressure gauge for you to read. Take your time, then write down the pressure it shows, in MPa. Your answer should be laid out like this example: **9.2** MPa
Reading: **0.4** MPa
